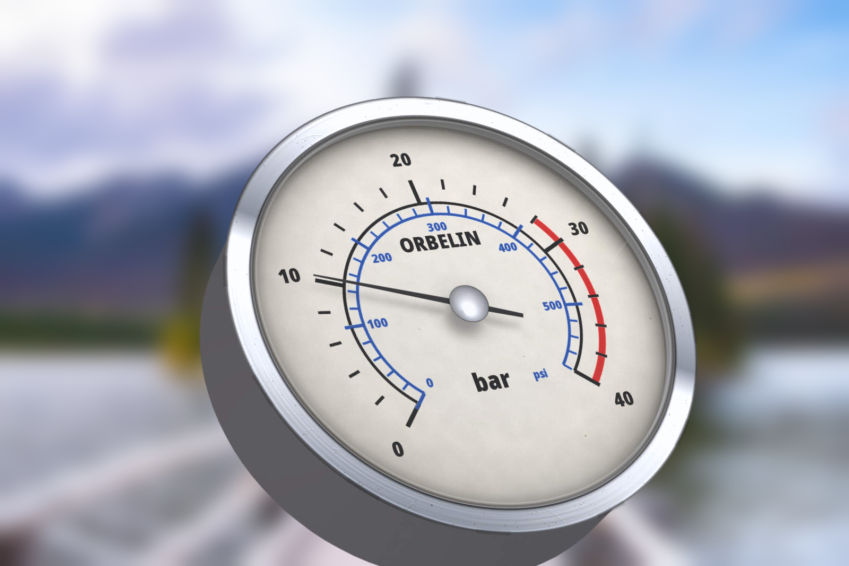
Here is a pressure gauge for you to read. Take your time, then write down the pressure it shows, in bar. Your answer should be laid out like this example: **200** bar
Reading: **10** bar
